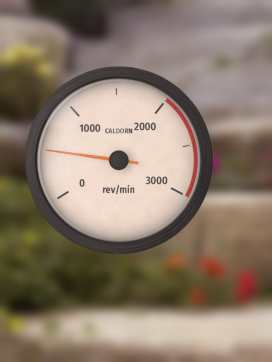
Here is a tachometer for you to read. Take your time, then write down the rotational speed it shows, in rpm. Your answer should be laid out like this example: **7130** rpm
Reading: **500** rpm
